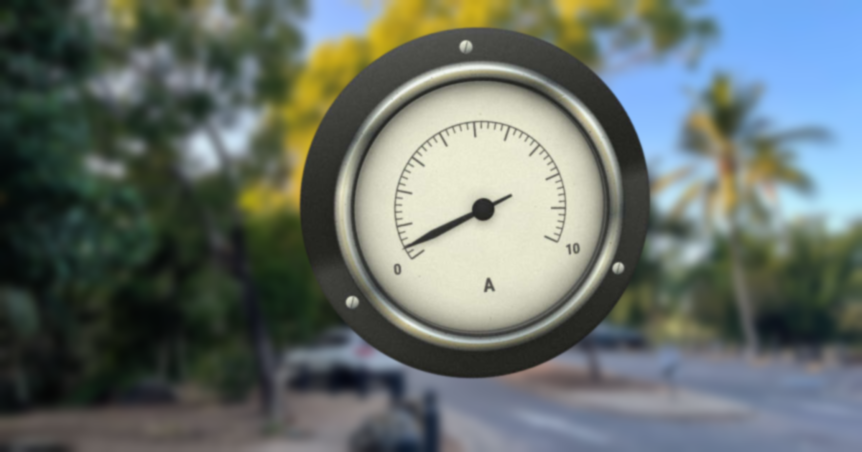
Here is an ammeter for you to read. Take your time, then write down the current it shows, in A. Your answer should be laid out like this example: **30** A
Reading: **0.4** A
